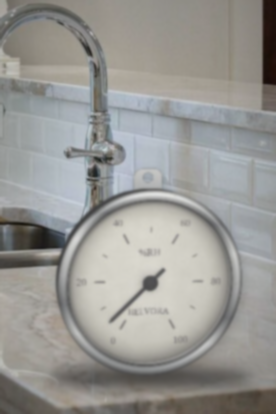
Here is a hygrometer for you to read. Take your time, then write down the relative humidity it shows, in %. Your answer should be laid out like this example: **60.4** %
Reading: **5** %
